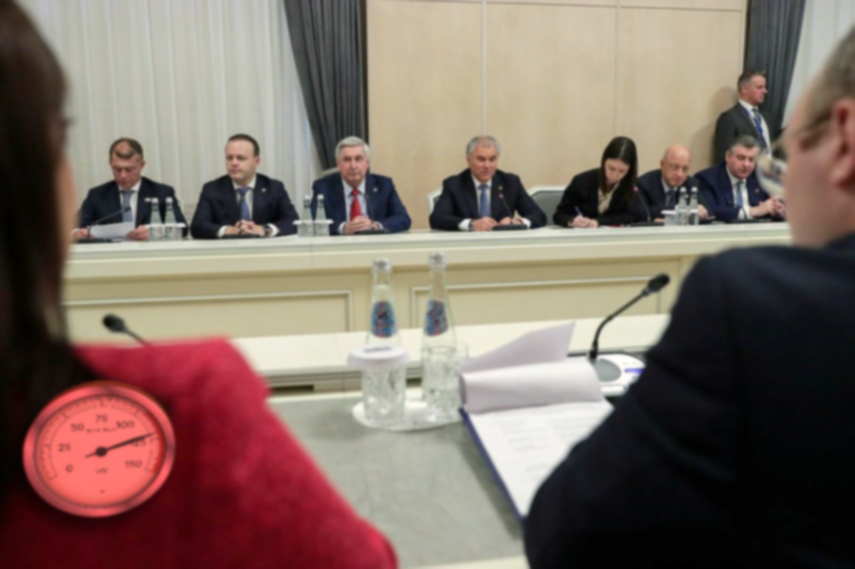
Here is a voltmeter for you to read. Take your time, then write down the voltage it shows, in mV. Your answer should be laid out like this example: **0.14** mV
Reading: **120** mV
